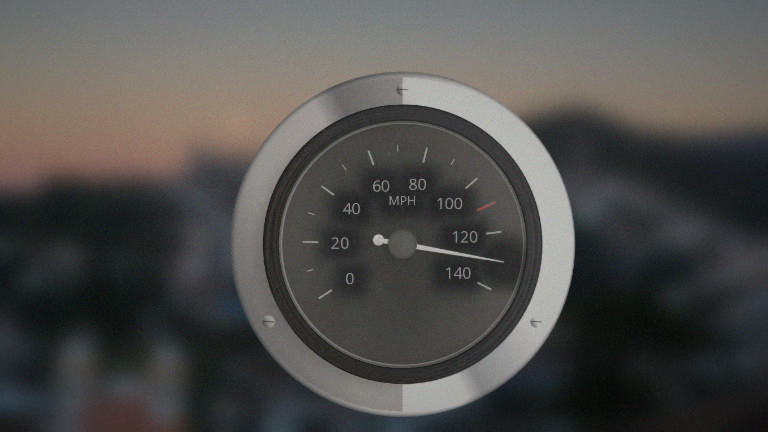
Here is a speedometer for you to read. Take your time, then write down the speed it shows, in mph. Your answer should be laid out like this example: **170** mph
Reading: **130** mph
